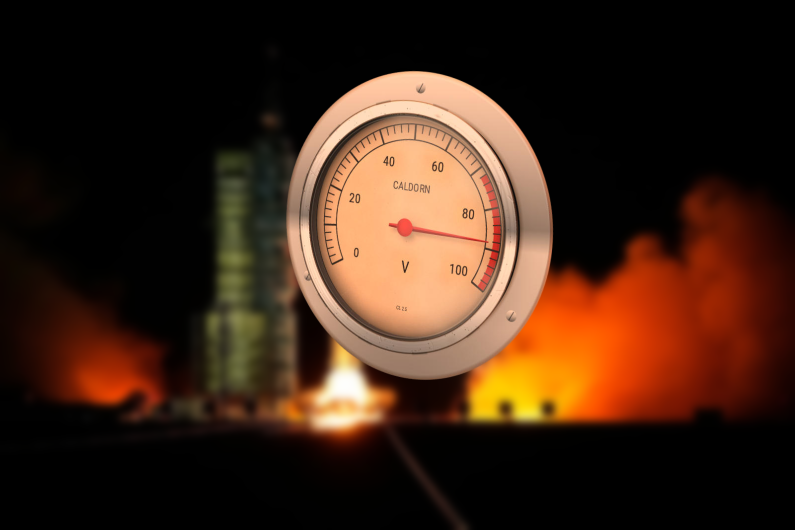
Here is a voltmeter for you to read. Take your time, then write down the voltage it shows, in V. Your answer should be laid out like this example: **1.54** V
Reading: **88** V
